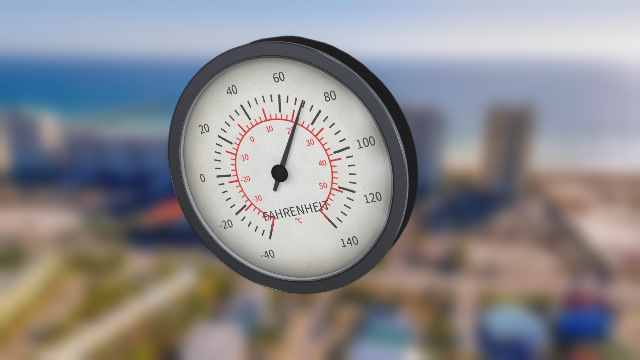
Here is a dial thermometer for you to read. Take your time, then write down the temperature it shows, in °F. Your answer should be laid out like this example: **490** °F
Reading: **72** °F
